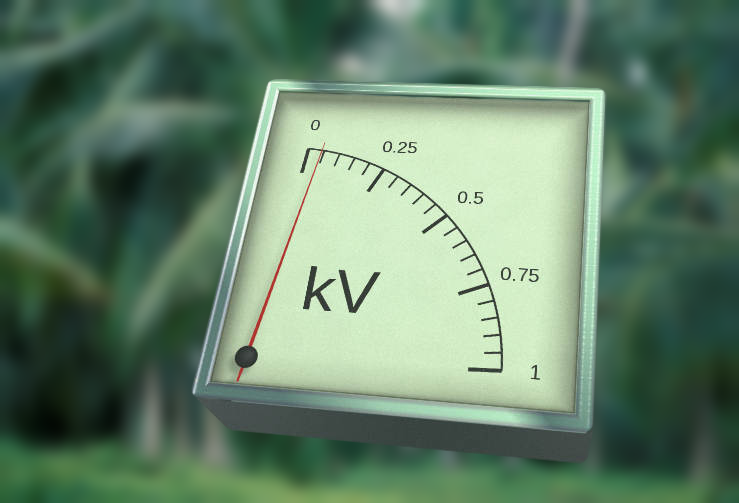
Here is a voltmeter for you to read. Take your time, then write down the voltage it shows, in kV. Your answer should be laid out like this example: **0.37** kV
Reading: **0.05** kV
